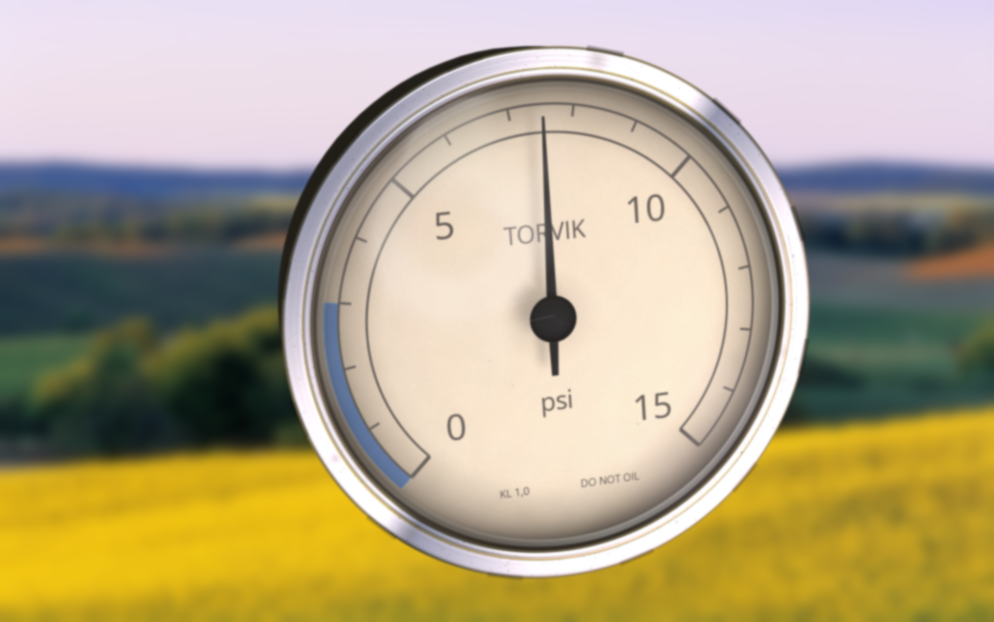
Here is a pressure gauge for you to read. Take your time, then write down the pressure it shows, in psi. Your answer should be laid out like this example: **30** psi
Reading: **7.5** psi
